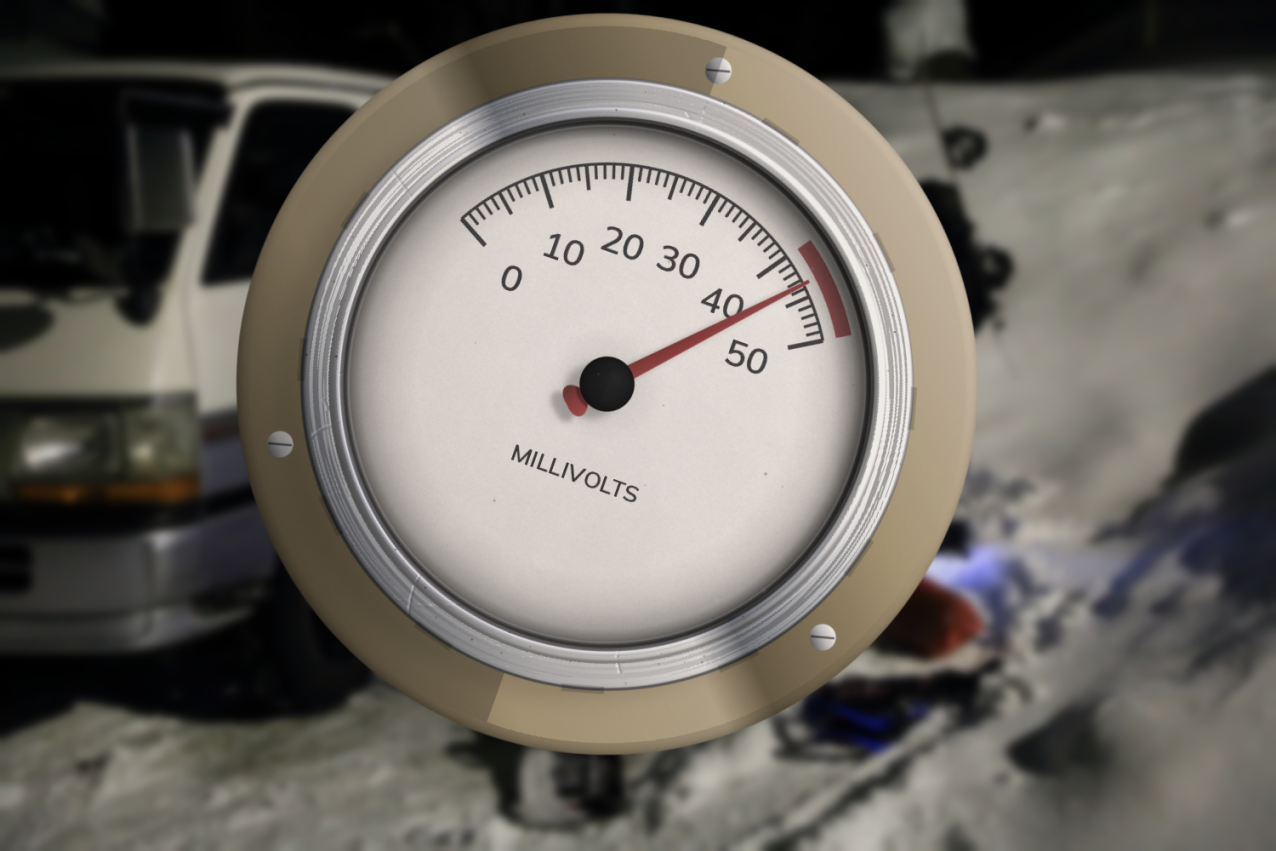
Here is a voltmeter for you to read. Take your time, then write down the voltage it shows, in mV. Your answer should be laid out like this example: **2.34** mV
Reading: **43.5** mV
